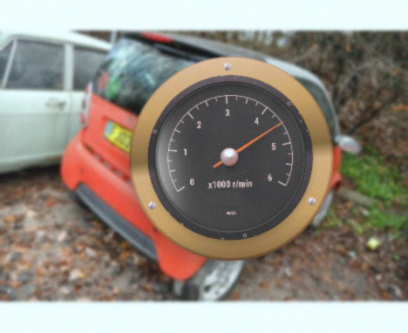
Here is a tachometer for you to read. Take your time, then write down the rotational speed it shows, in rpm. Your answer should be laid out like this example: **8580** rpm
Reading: **4500** rpm
